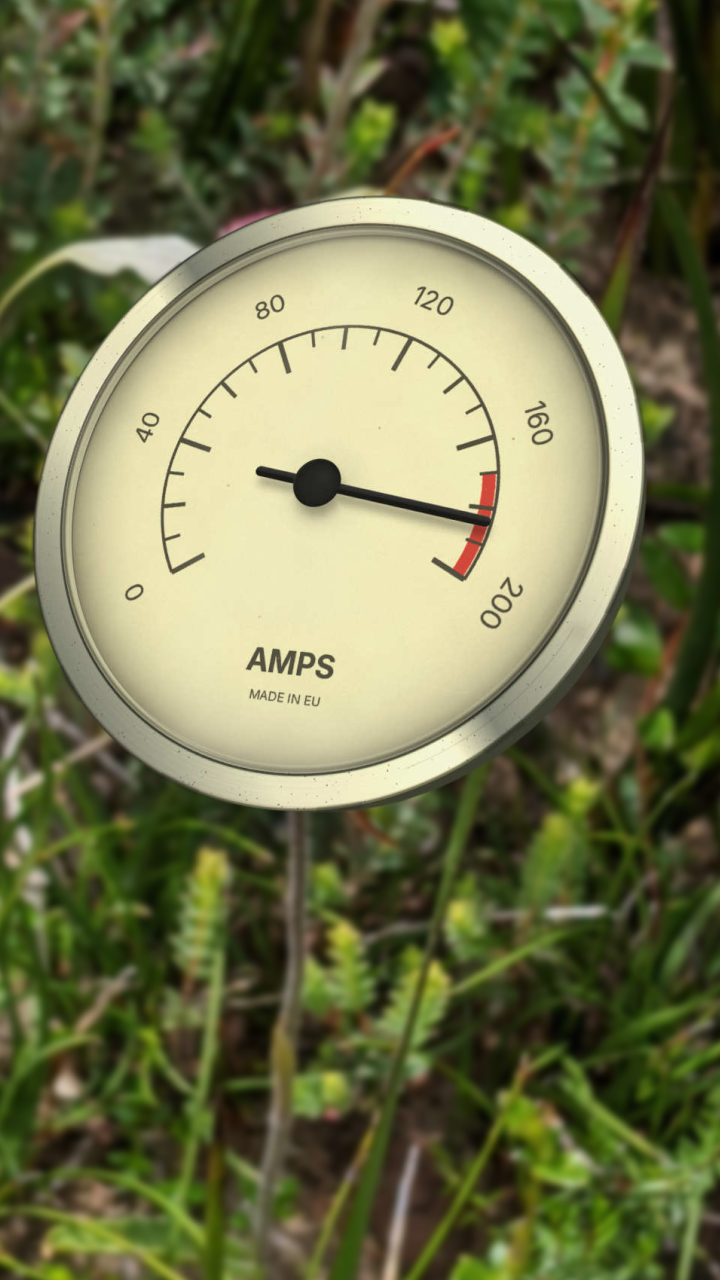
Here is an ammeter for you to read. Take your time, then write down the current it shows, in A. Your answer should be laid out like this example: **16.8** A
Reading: **185** A
